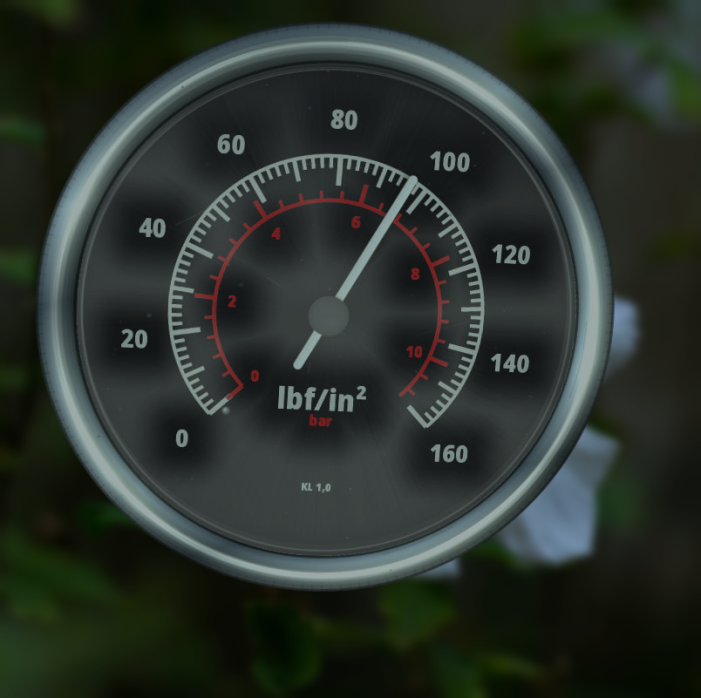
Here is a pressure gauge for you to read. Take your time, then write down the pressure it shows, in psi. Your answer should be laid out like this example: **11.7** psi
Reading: **96** psi
